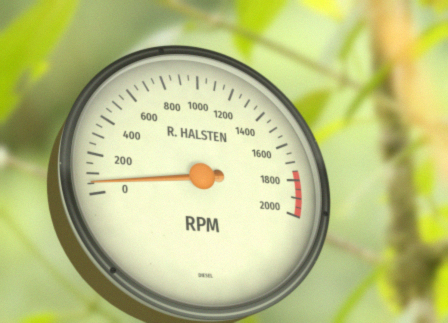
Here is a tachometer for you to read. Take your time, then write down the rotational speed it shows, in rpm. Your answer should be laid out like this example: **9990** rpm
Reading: **50** rpm
